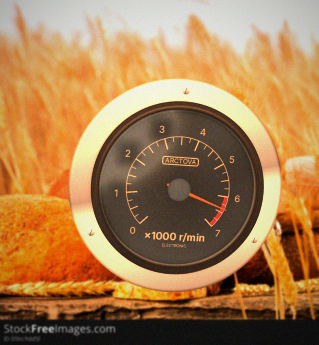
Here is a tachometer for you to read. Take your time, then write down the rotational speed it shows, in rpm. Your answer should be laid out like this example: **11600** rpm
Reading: **6375** rpm
